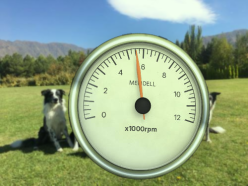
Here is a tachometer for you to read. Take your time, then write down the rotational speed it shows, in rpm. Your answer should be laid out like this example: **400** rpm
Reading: **5500** rpm
